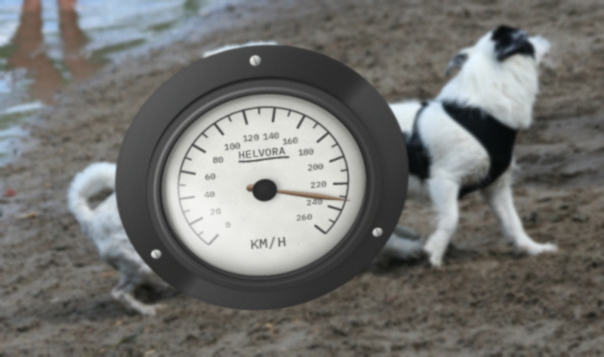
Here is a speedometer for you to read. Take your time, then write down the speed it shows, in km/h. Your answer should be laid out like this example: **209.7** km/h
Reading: **230** km/h
